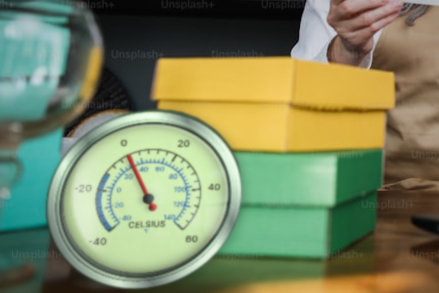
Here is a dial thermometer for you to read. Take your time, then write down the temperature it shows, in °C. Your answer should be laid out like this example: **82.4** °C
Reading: **0** °C
